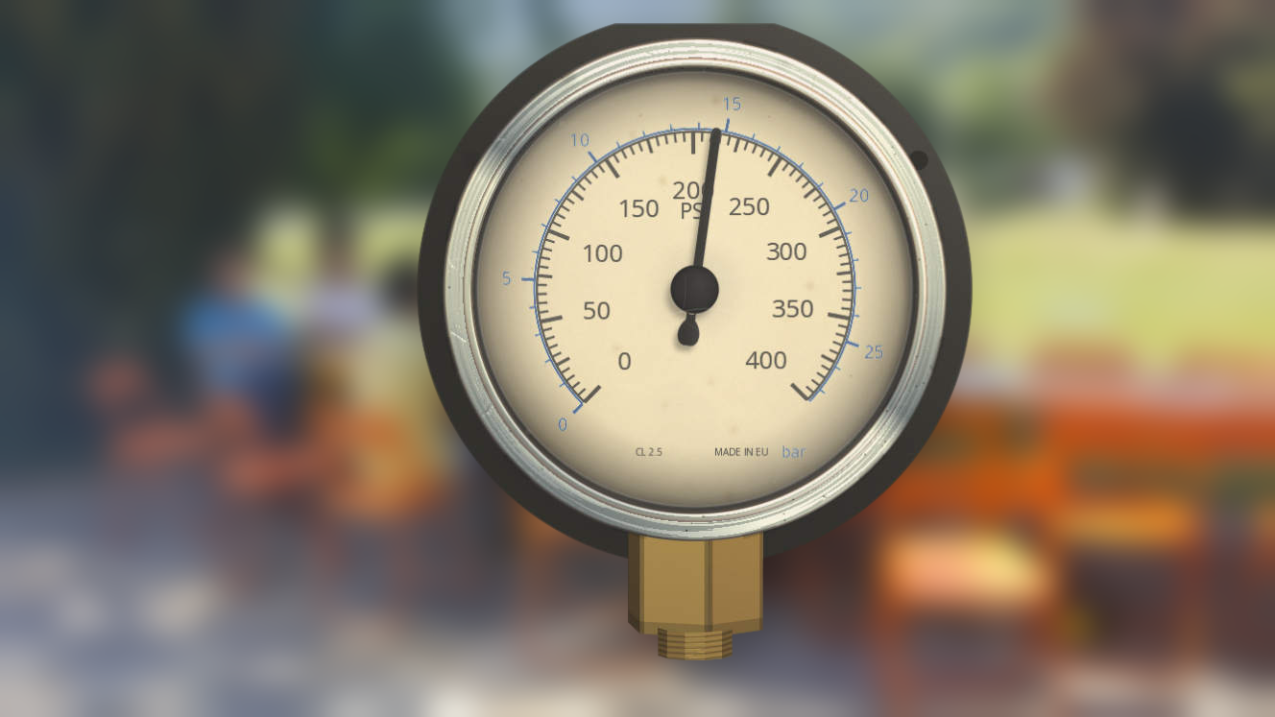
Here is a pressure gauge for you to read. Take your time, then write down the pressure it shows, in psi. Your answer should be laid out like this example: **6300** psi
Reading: **212.5** psi
